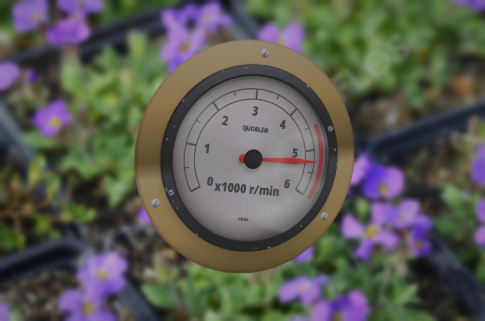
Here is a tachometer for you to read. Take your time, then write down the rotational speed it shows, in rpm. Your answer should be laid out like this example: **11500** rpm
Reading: **5250** rpm
